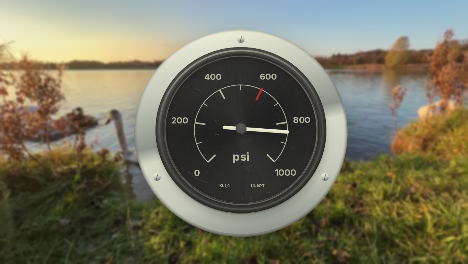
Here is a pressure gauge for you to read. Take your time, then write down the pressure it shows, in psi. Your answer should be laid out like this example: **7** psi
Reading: **850** psi
